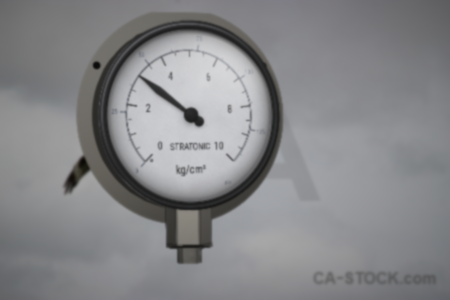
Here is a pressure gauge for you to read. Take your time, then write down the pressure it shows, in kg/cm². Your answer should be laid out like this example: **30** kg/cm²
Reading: **3** kg/cm²
